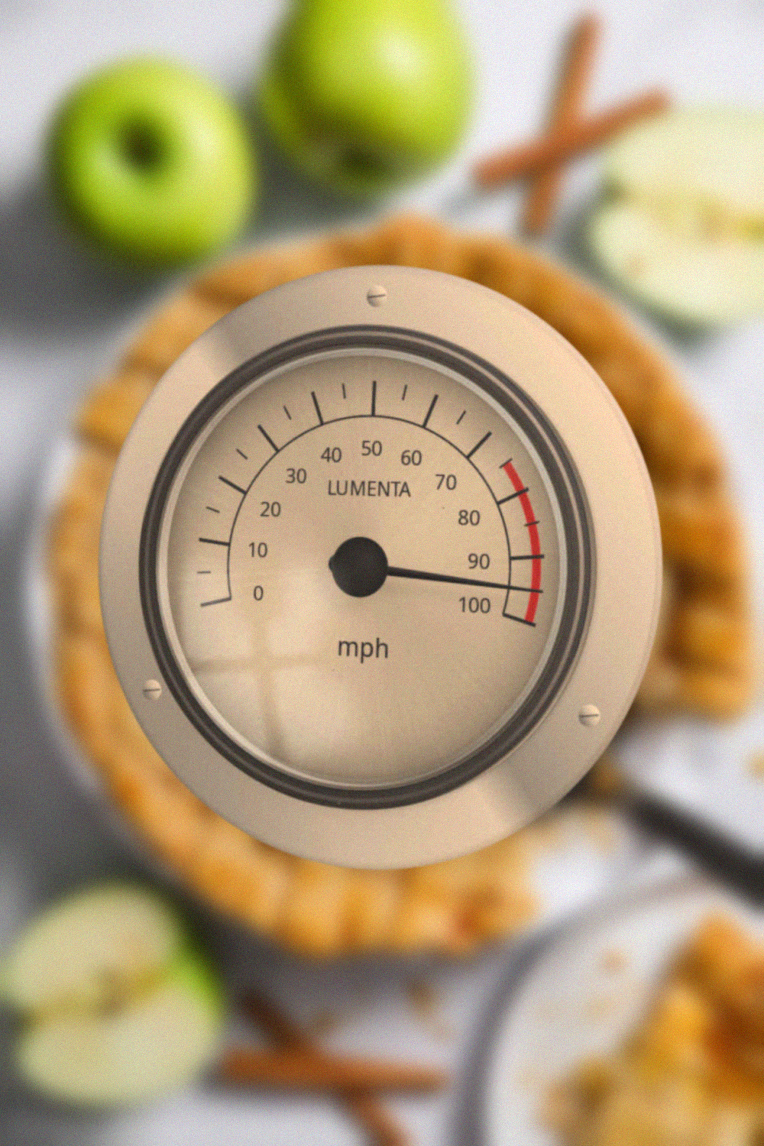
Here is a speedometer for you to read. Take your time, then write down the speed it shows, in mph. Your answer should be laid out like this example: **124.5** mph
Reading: **95** mph
